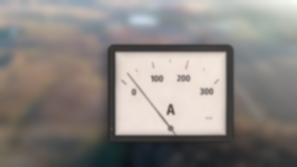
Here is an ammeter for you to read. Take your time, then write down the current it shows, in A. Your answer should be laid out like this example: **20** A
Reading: **25** A
